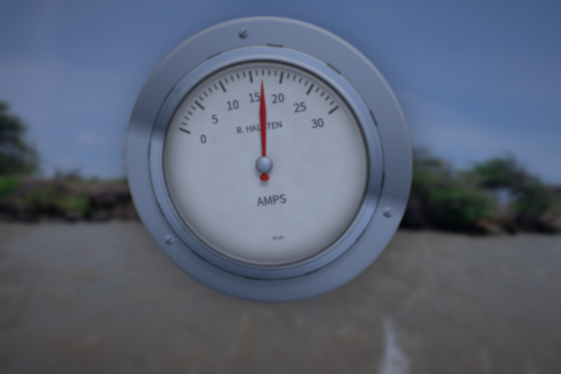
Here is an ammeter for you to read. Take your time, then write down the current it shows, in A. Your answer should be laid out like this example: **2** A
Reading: **17** A
